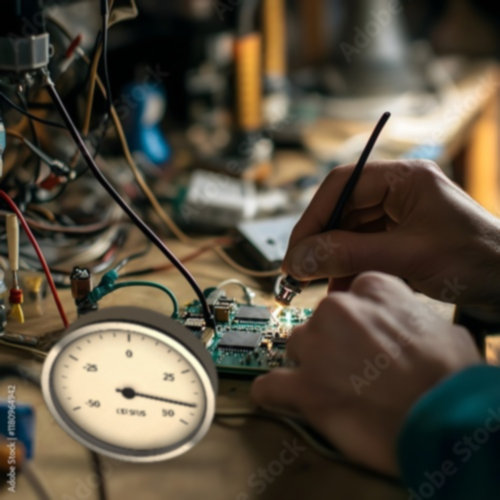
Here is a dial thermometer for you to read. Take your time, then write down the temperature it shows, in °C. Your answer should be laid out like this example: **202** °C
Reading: **40** °C
